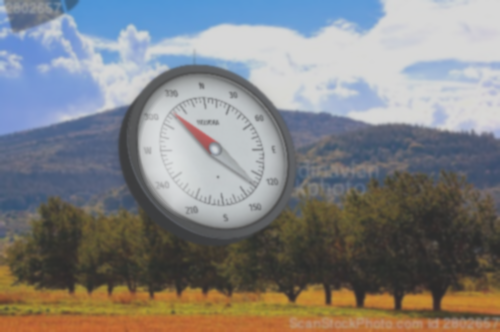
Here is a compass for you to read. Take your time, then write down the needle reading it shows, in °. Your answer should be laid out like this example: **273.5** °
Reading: **315** °
